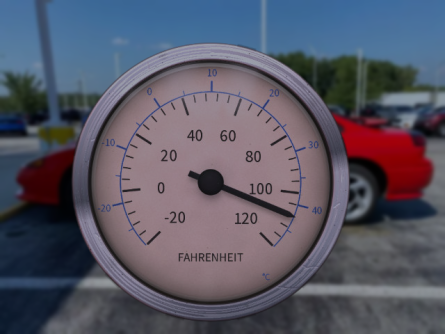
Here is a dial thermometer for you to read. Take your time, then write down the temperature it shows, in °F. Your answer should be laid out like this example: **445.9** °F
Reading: **108** °F
